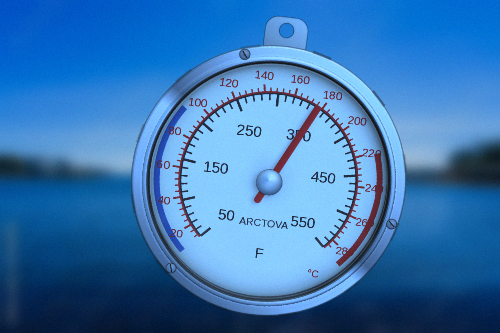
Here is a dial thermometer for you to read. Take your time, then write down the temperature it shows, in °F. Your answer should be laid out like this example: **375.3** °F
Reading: **350** °F
